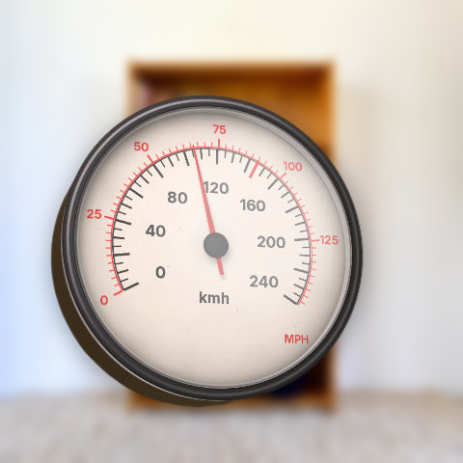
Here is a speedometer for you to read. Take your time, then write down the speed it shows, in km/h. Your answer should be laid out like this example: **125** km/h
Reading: **105** km/h
